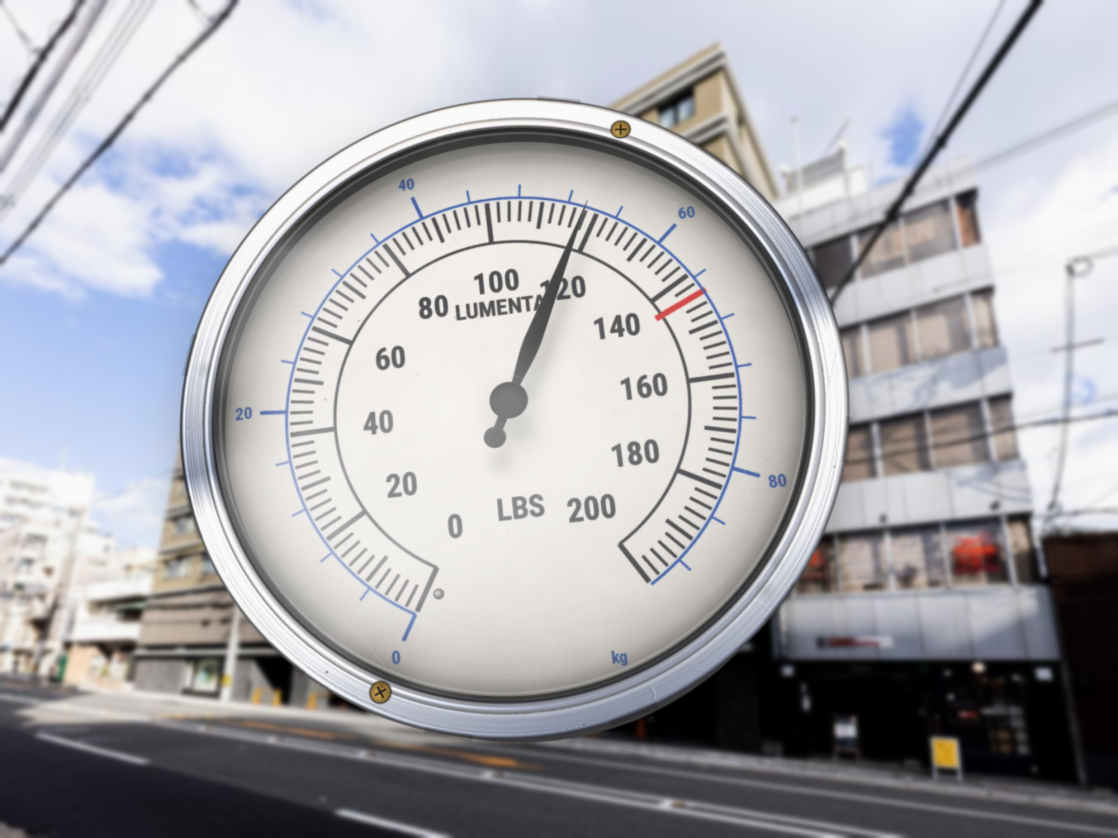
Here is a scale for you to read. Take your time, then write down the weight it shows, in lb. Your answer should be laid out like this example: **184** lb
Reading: **118** lb
